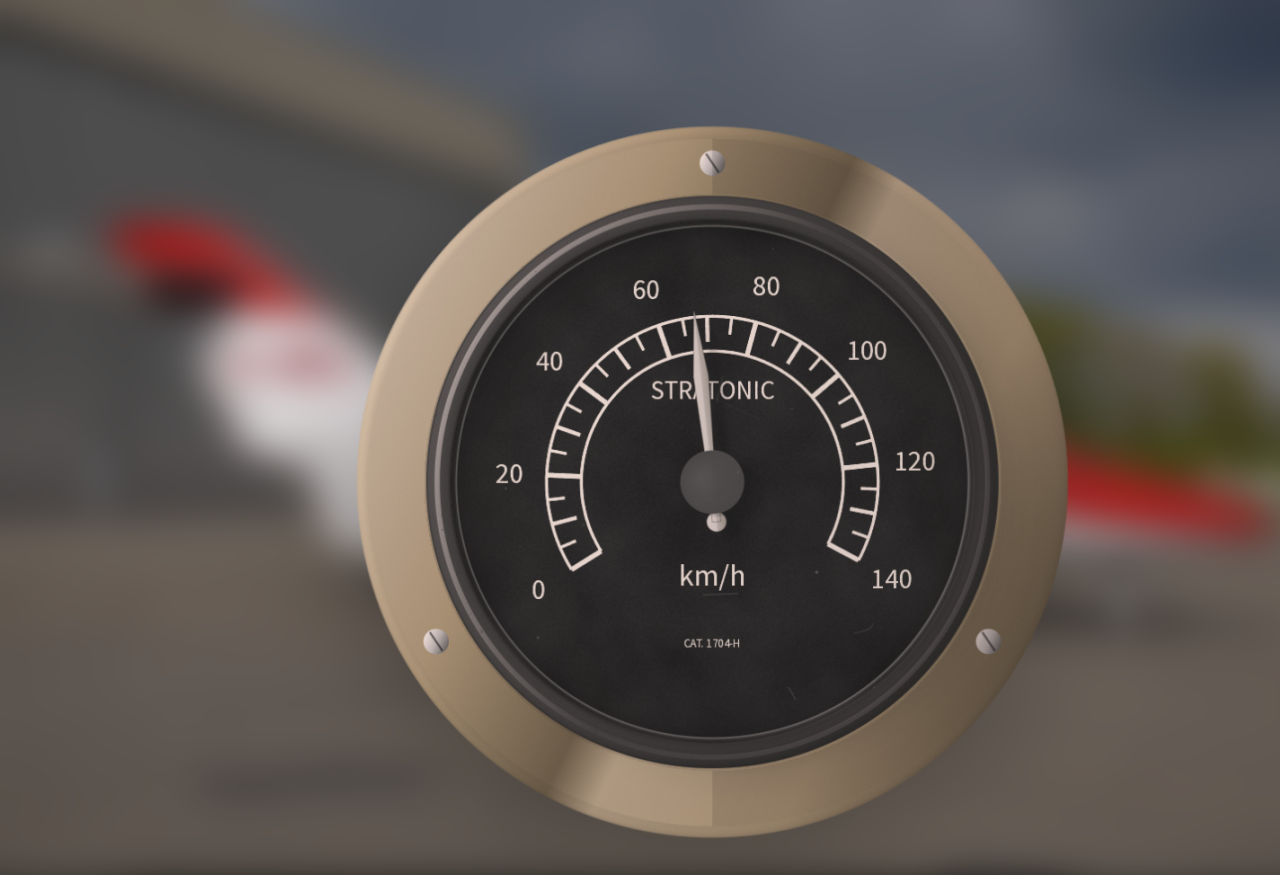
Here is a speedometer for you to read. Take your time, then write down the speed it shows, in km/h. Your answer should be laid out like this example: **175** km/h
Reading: **67.5** km/h
